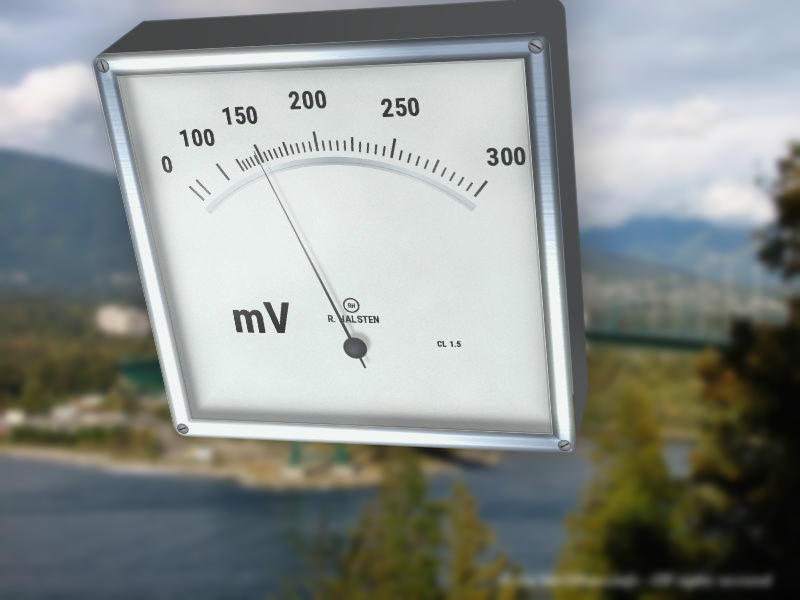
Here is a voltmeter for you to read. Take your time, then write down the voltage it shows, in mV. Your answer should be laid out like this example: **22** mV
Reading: **150** mV
